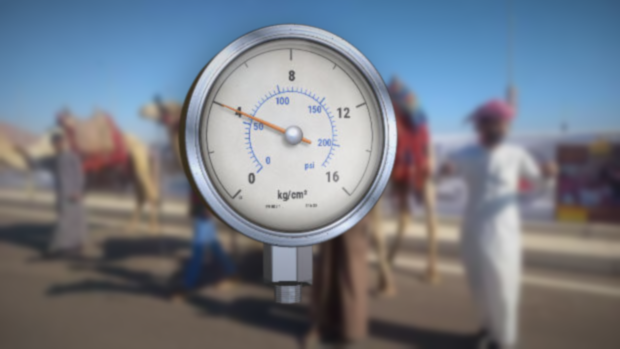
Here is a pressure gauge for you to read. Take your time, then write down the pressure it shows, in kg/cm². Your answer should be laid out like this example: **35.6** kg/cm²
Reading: **4** kg/cm²
